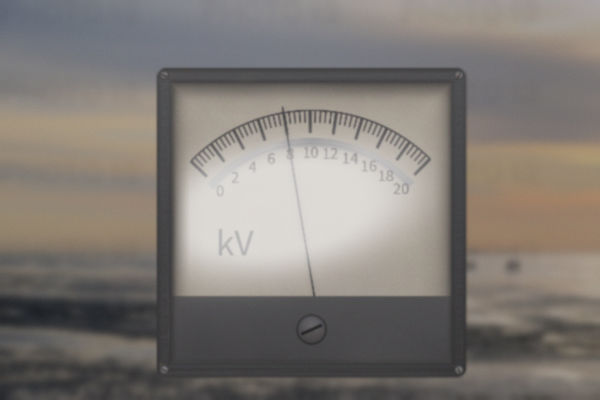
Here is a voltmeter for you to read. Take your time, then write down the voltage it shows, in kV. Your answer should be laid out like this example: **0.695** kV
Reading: **8** kV
